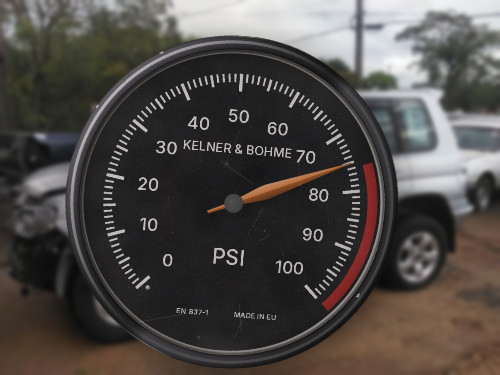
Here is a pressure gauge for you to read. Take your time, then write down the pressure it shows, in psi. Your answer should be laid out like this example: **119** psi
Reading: **75** psi
